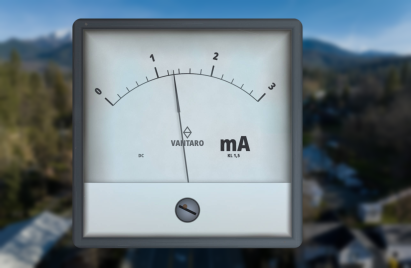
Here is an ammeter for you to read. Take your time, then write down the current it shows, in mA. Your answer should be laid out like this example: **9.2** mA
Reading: **1.3** mA
